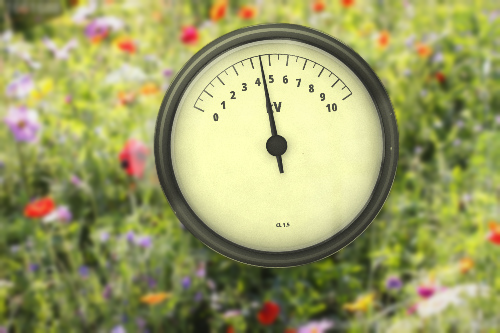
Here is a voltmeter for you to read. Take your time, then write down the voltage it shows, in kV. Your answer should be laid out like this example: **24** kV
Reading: **4.5** kV
